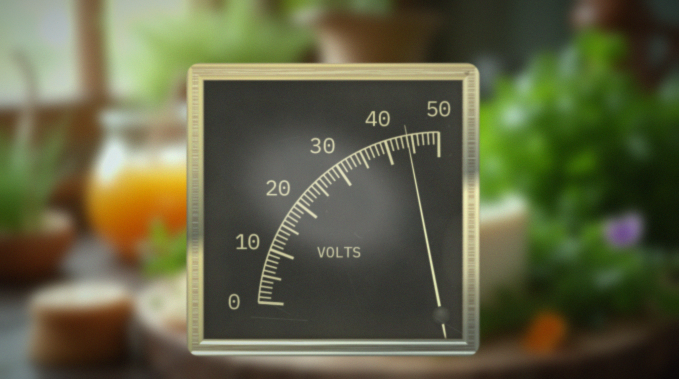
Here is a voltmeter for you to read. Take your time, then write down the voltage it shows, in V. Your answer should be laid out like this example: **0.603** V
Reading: **44** V
